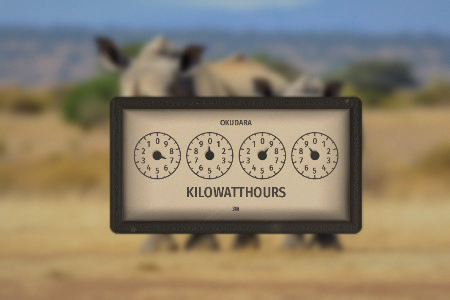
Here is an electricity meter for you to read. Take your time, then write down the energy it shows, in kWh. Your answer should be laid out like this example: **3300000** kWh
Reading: **6989** kWh
